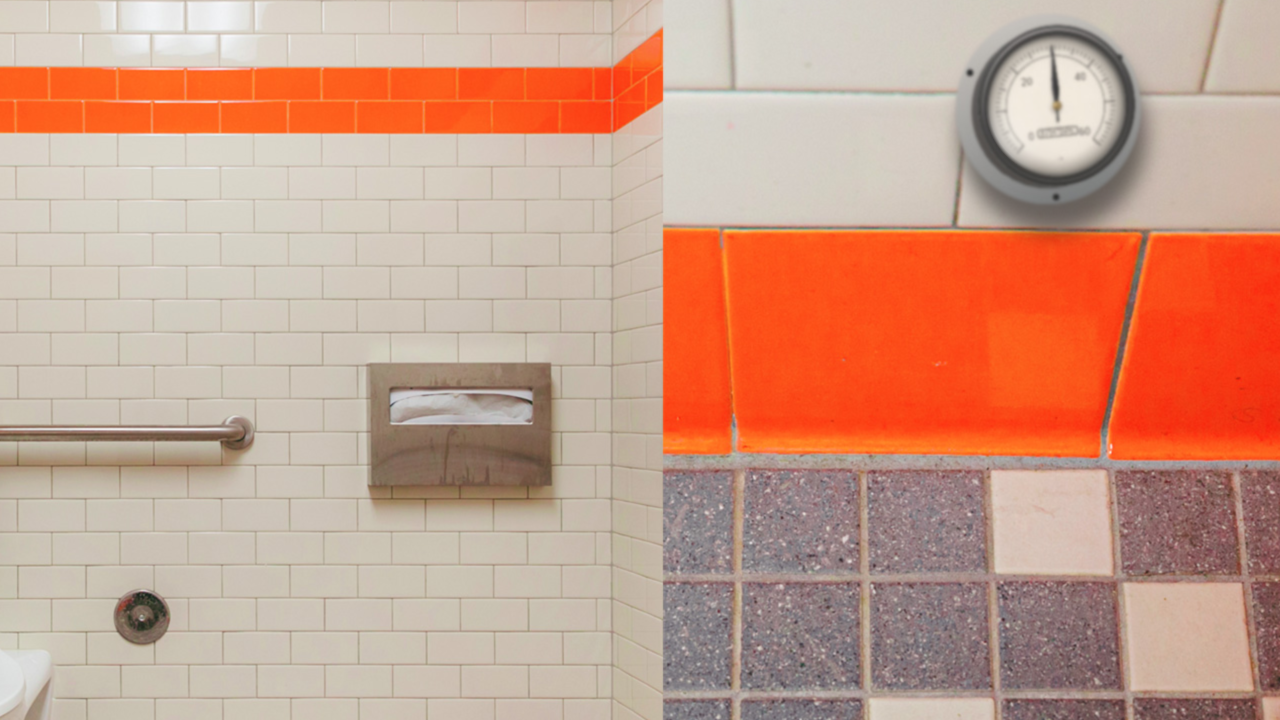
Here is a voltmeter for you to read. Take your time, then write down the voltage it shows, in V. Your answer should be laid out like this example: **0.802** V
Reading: **30** V
